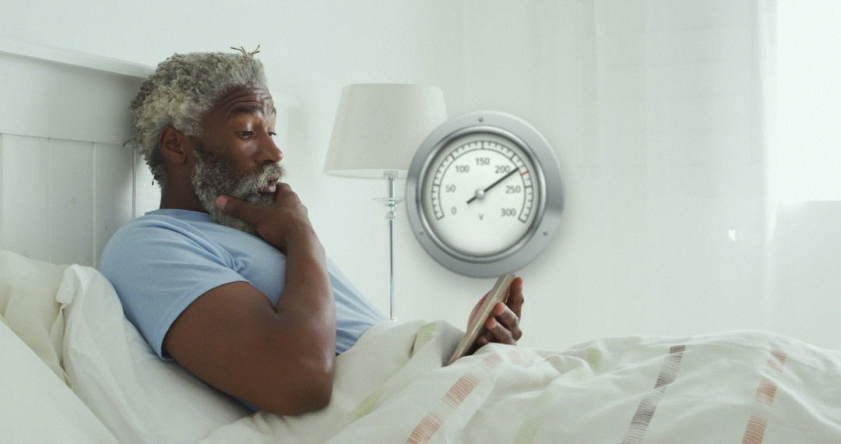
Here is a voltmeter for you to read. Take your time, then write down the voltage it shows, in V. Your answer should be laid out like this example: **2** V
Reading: **220** V
